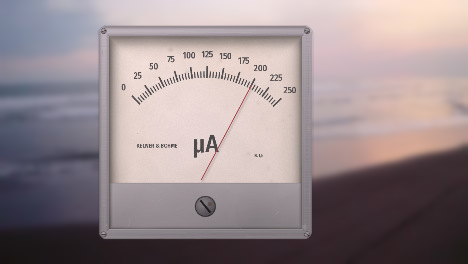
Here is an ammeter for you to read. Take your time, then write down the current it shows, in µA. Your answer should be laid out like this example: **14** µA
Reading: **200** µA
